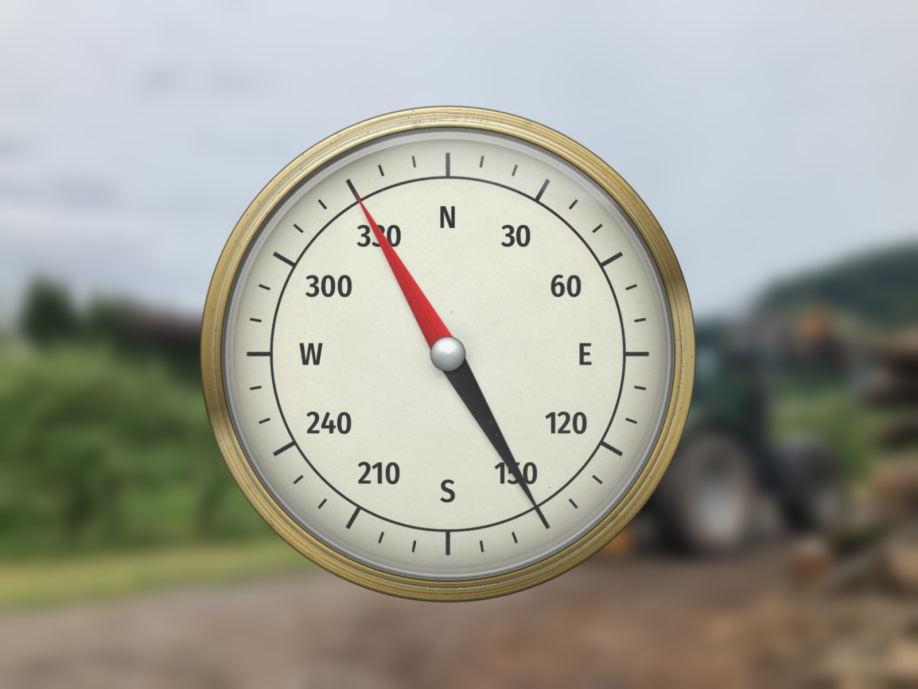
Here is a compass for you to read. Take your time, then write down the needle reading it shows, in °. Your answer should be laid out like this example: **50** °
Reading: **330** °
